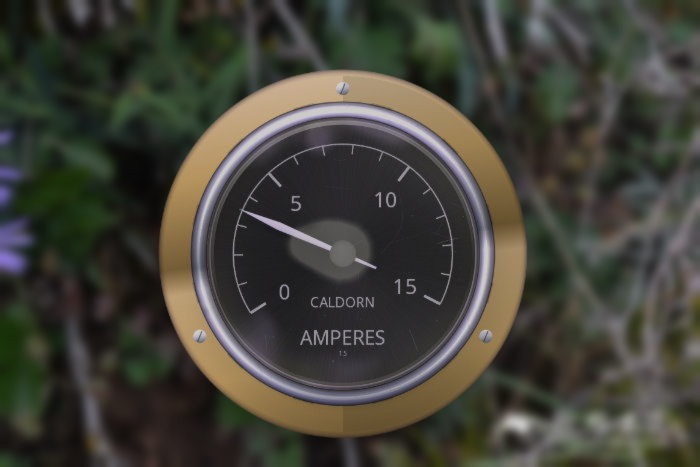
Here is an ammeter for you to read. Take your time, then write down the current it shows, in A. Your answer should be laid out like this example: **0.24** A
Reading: **3.5** A
